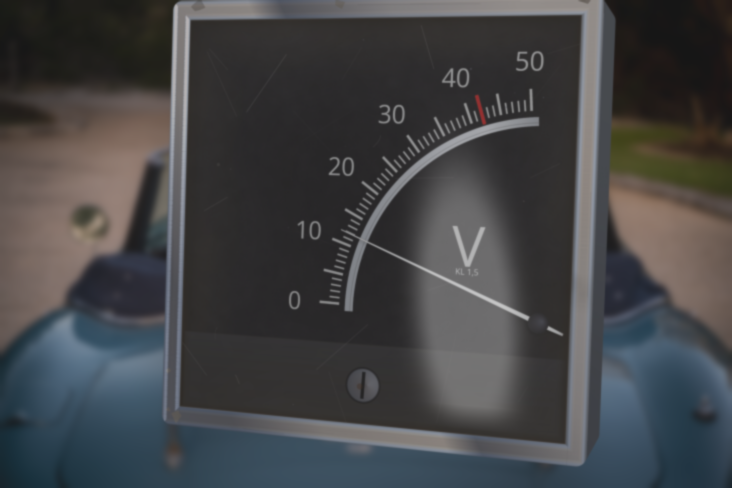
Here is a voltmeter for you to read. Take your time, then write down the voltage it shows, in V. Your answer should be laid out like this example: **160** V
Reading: **12** V
